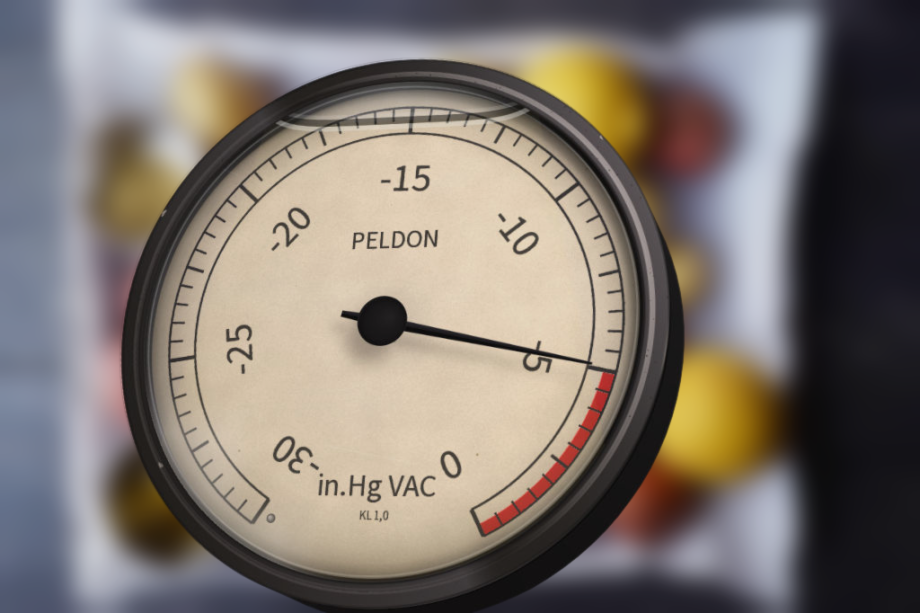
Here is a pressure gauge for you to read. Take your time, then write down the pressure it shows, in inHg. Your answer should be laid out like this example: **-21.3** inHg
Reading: **-5** inHg
